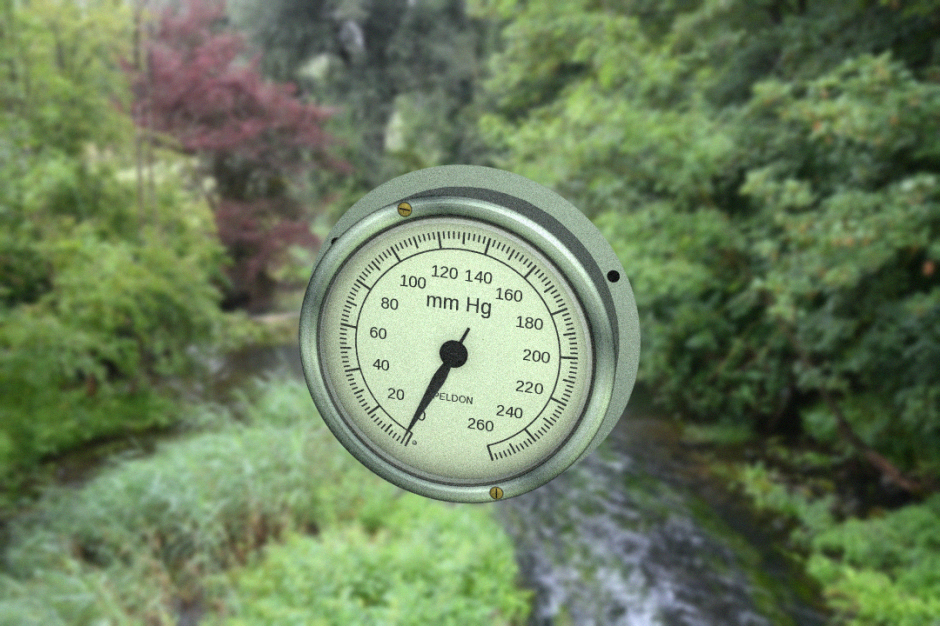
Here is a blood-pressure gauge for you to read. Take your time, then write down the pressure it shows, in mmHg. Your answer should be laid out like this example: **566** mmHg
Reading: **2** mmHg
